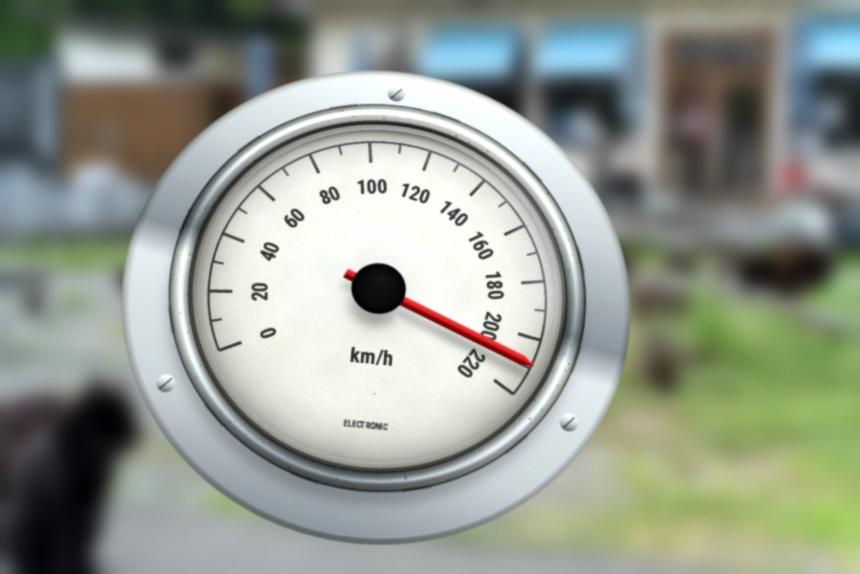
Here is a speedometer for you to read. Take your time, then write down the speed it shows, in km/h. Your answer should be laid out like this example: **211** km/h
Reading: **210** km/h
